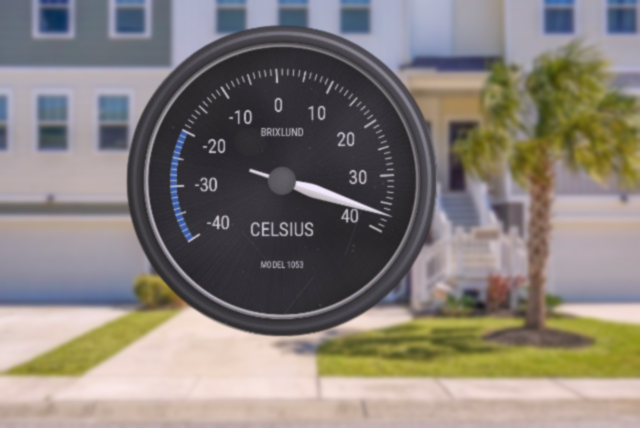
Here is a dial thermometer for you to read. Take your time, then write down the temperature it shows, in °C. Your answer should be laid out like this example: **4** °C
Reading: **37** °C
